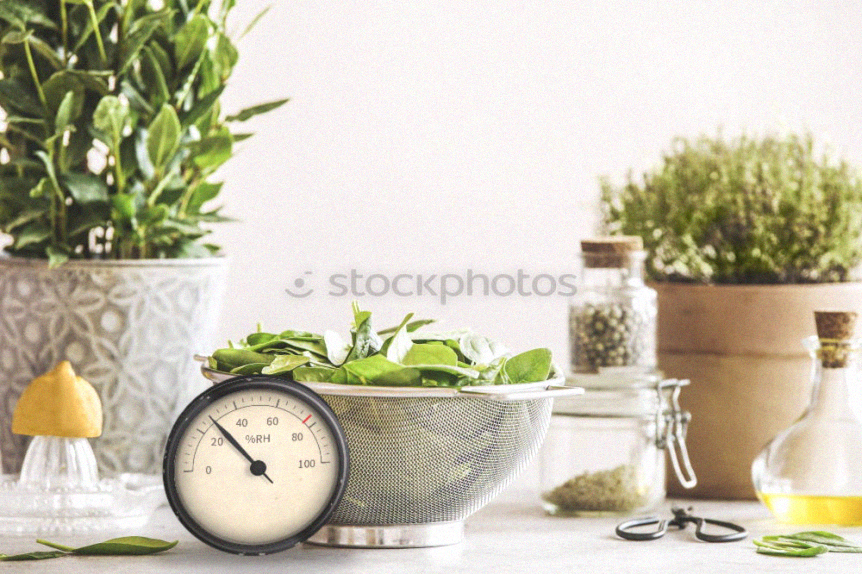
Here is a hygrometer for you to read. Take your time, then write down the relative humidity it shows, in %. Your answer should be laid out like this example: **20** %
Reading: **28** %
